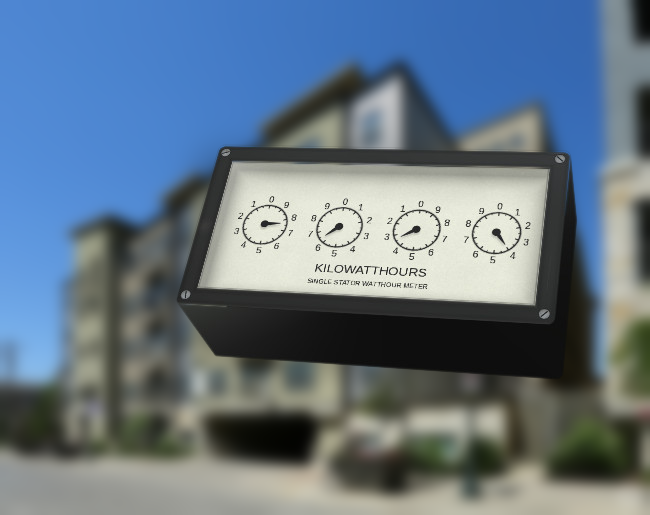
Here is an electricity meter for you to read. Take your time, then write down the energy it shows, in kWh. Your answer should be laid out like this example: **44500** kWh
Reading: **7634** kWh
